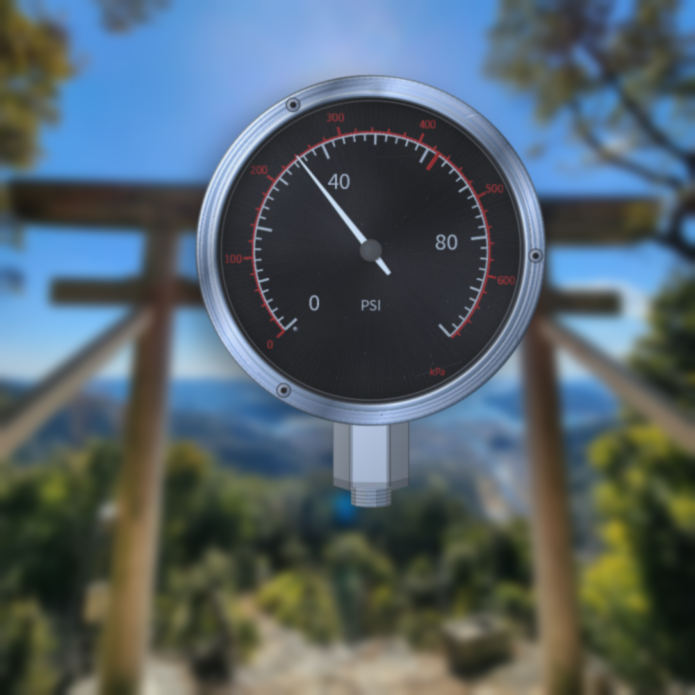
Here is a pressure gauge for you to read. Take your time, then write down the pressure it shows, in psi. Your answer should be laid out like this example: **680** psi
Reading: **35** psi
